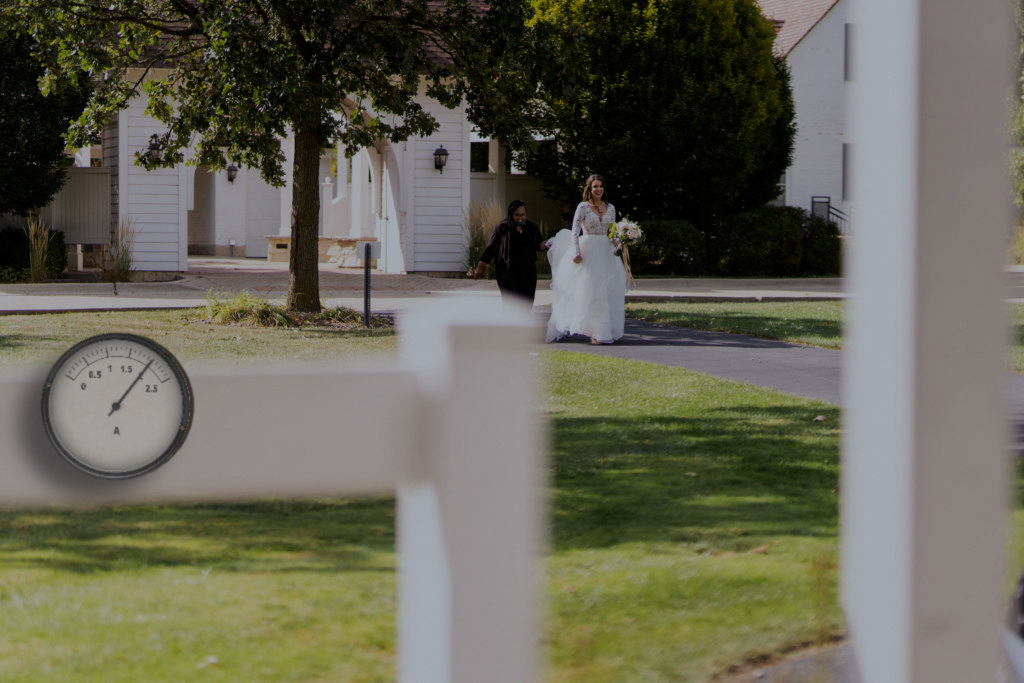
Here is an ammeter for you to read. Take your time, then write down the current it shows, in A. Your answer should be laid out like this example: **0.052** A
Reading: **2** A
